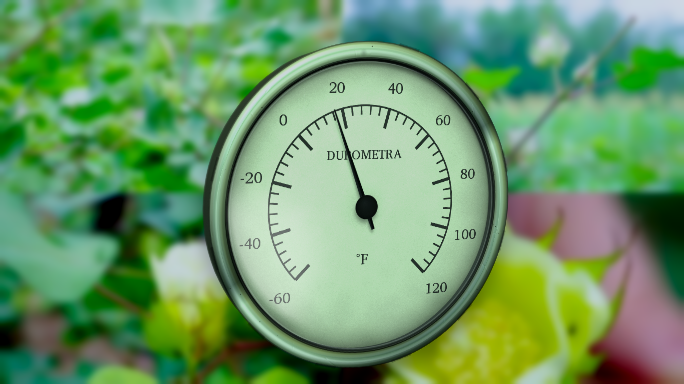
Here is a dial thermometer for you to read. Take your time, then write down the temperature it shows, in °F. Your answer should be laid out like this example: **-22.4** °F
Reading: **16** °F
